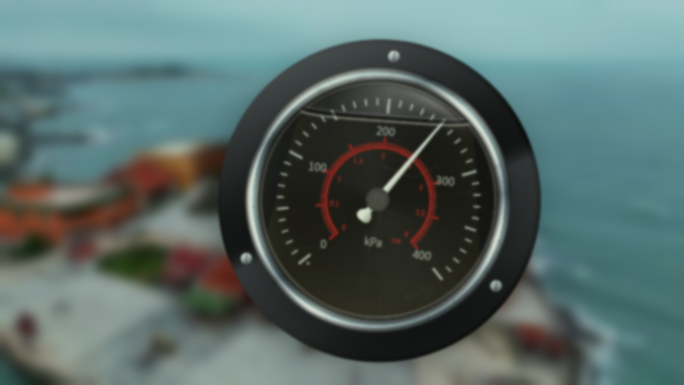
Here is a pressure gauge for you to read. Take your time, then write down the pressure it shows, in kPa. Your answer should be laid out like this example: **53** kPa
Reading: **250** kPa
